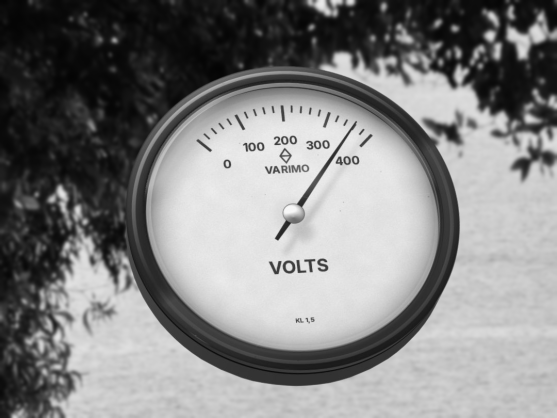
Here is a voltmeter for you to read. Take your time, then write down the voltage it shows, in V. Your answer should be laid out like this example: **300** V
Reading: **360** V
